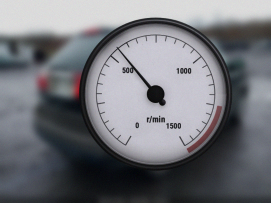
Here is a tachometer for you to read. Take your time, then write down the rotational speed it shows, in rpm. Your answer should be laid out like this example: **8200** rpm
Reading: **550** rpm
